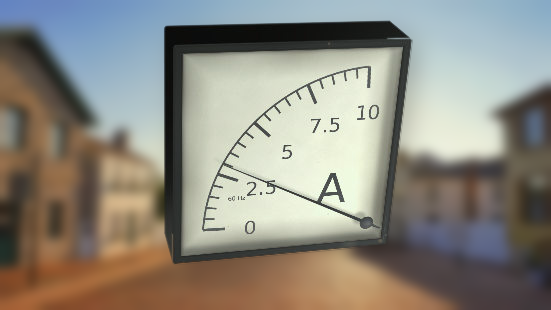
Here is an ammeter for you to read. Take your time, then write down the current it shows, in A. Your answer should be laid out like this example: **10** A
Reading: **3** A
